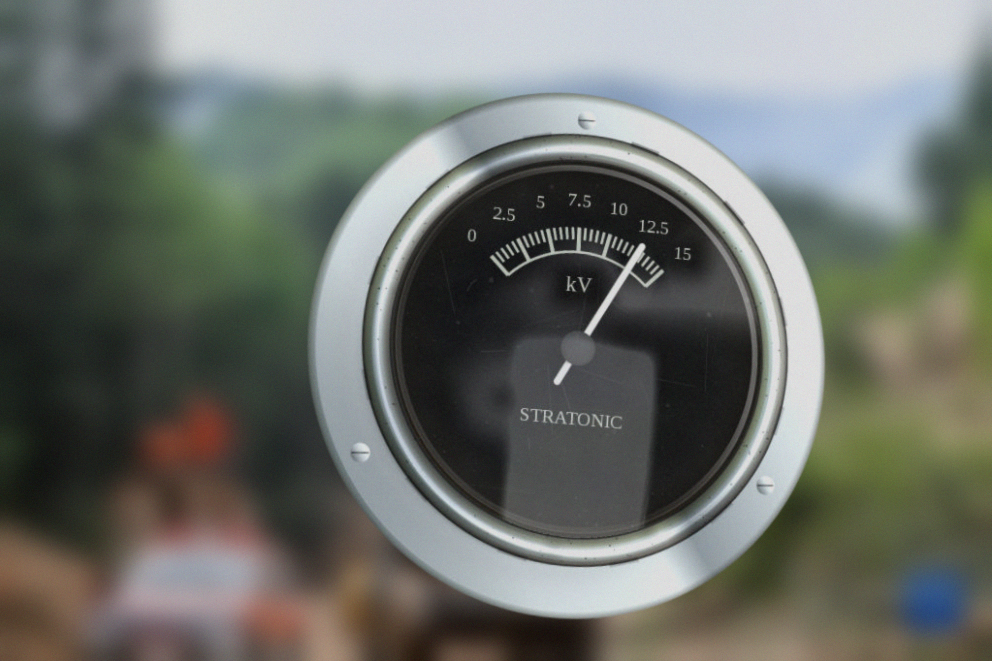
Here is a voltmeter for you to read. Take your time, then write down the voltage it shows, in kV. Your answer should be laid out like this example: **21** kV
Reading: **12.5** kV
